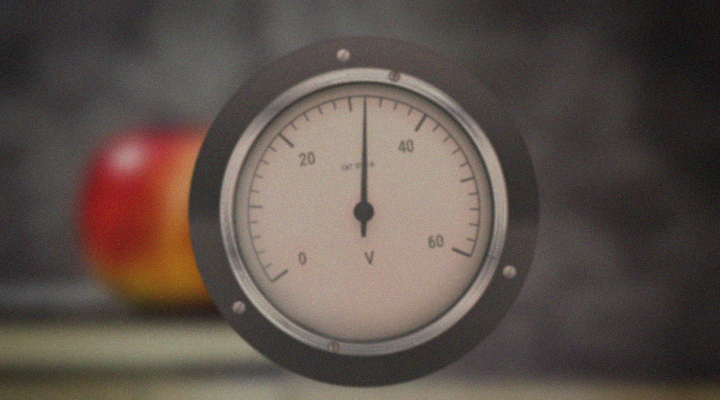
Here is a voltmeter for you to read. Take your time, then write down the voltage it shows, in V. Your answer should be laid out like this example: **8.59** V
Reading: **32** V
